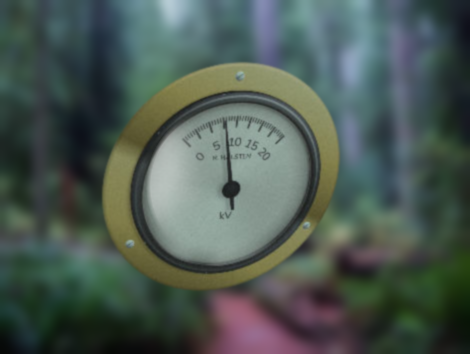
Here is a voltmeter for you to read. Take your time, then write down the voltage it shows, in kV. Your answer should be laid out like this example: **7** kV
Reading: **7.5** kV
